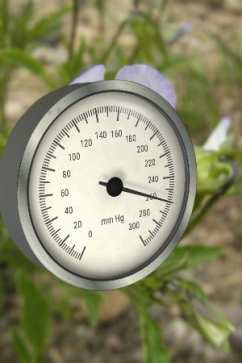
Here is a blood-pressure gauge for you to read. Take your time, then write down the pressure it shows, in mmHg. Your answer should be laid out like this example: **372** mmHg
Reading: **260** mmHg
